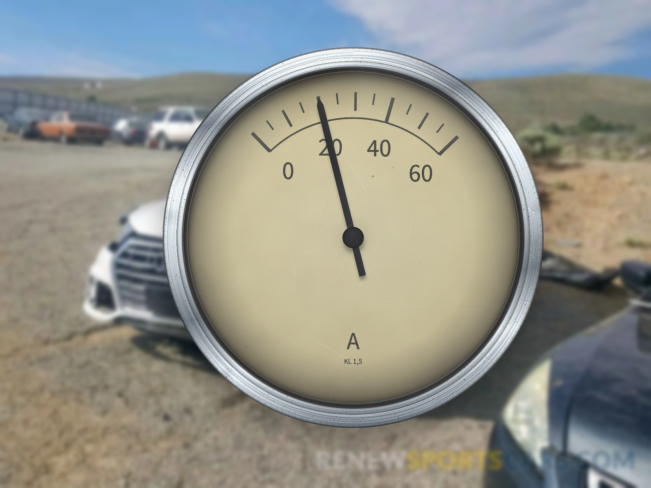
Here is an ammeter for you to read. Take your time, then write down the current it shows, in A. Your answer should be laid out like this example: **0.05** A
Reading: **20** A
